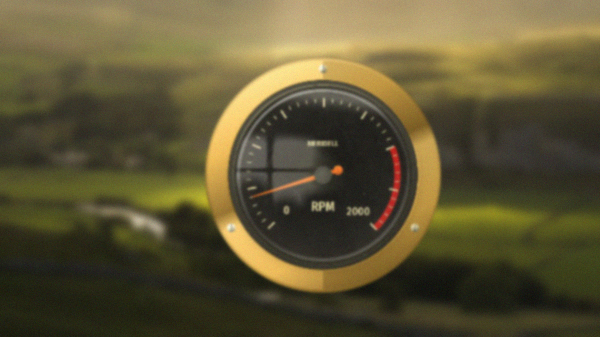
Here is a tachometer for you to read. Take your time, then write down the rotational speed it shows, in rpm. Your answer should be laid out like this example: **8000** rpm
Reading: **200** rpm
